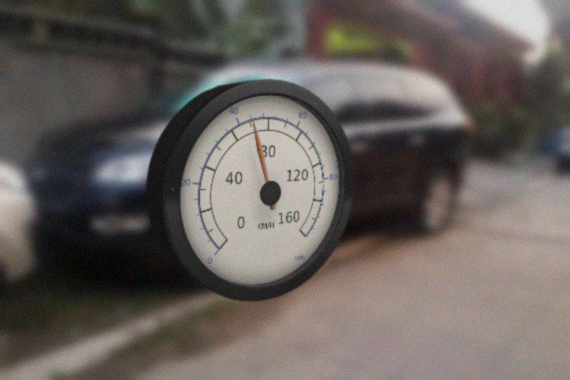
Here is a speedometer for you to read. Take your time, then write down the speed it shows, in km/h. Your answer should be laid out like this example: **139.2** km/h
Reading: **70** km/h
